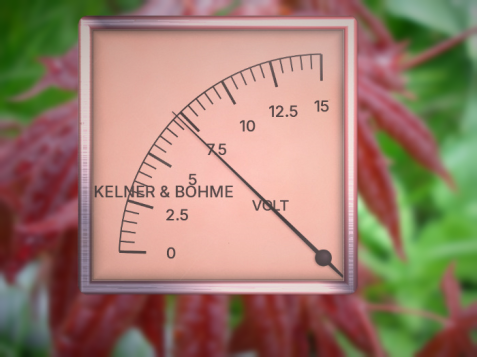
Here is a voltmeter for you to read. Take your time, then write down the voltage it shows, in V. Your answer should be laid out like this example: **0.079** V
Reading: **7.25** V
